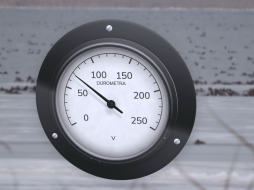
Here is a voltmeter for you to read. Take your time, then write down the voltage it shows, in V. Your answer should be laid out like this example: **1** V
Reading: **70** V
